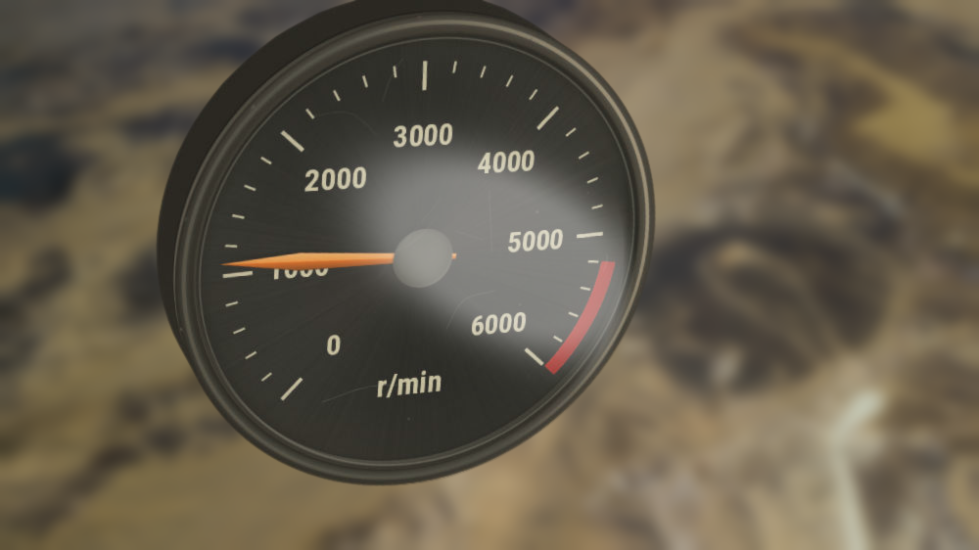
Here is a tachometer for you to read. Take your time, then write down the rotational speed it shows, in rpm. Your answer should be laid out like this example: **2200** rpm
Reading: **1100** rpm
